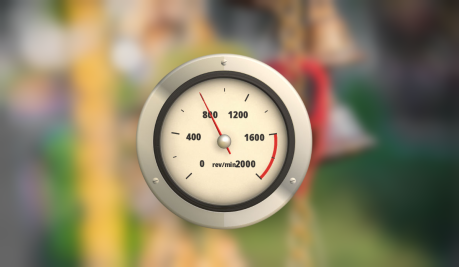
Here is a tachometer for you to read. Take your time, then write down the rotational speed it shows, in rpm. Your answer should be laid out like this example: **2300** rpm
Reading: **800** rpm
